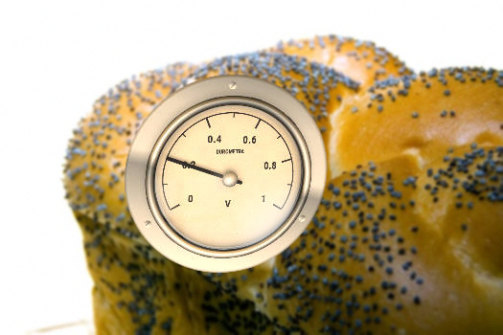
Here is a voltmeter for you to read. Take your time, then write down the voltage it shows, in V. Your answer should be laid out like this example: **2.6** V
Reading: **0.2** V
